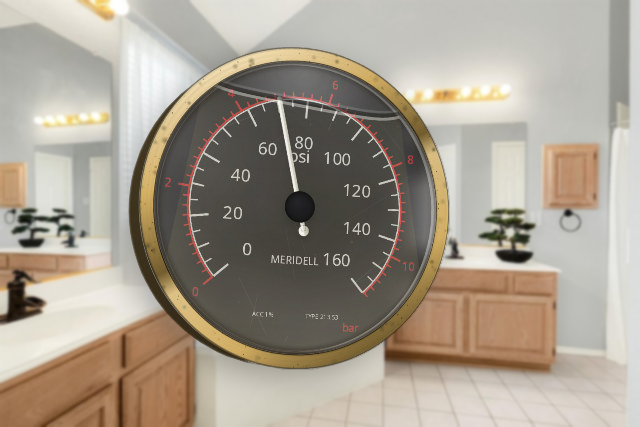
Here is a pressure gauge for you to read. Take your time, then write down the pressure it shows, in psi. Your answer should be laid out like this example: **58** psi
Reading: **70** psi
